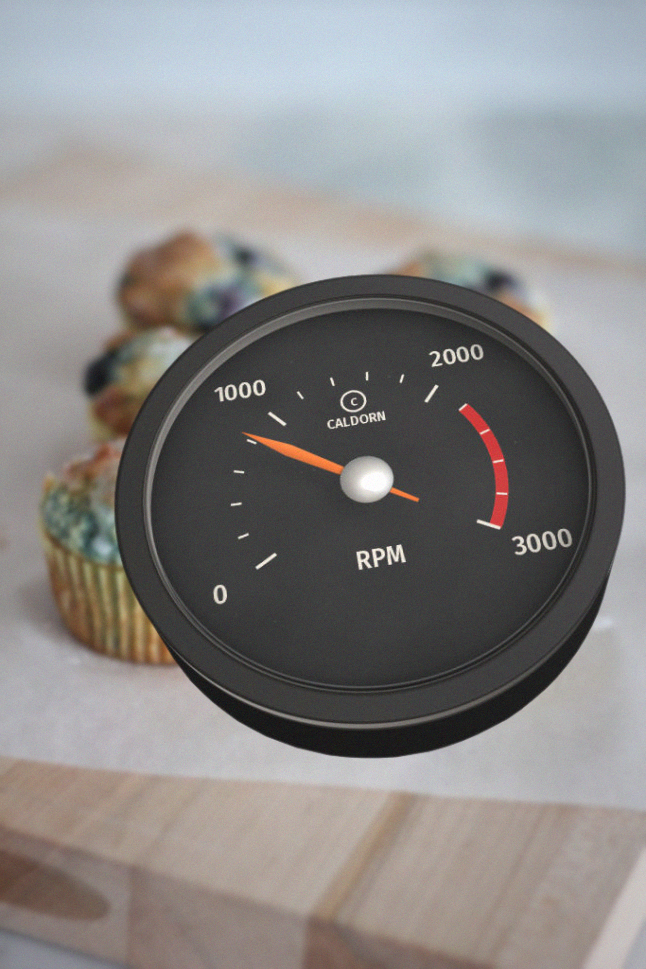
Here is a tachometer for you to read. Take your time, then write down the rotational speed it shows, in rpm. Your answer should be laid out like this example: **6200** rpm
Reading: **800** rpm
